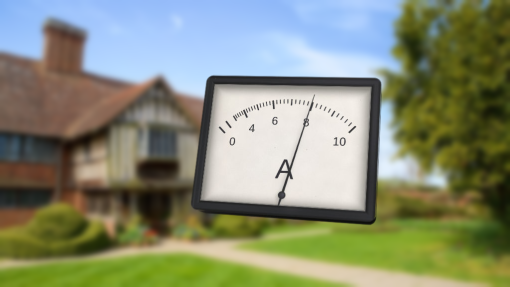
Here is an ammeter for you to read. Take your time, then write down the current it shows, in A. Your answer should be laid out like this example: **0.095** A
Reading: **8** A
